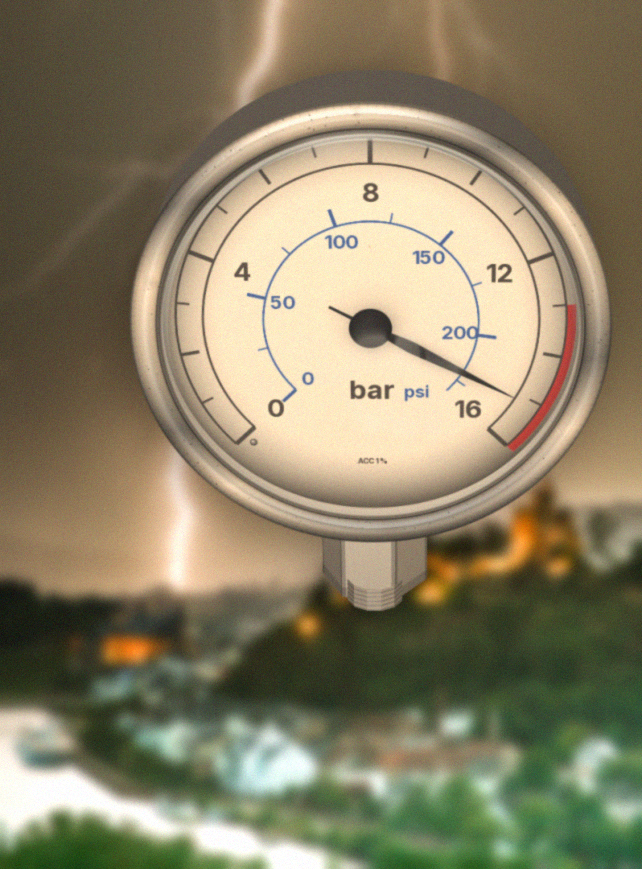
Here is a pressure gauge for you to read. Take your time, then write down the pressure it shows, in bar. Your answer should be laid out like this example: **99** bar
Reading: **15** bar
